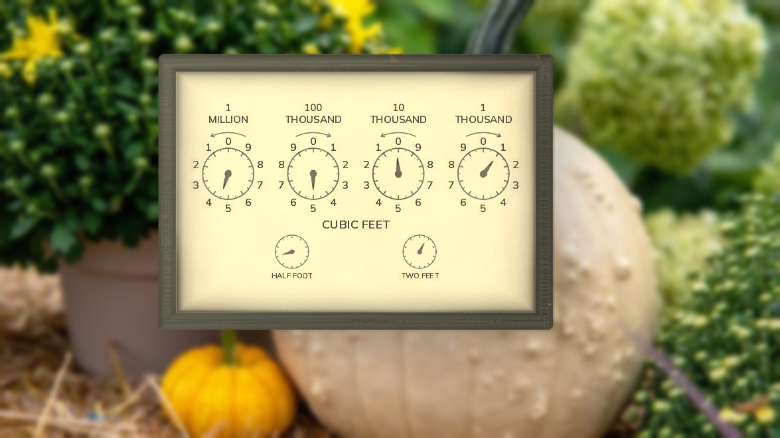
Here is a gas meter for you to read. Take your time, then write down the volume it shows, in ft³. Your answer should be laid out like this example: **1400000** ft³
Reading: **450100** ft³
